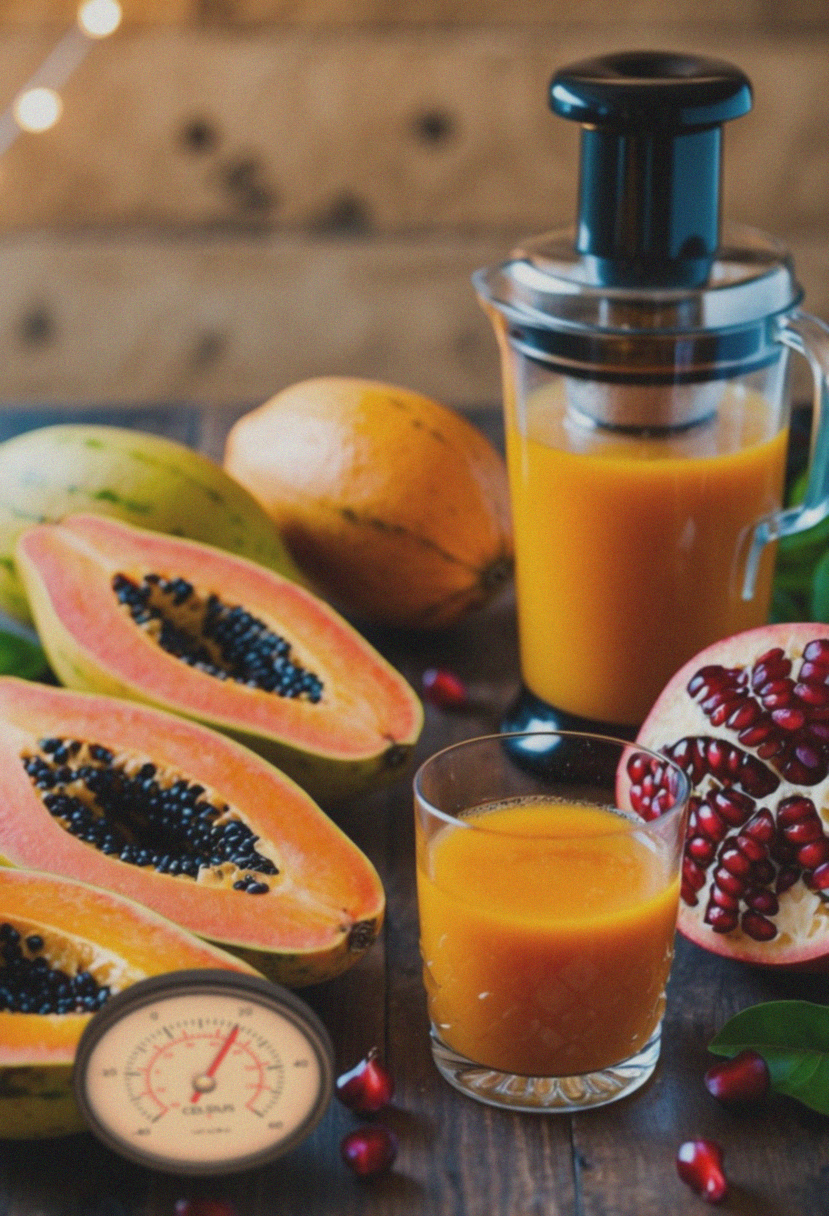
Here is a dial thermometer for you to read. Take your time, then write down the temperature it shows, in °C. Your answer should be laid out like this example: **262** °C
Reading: **20** °C
